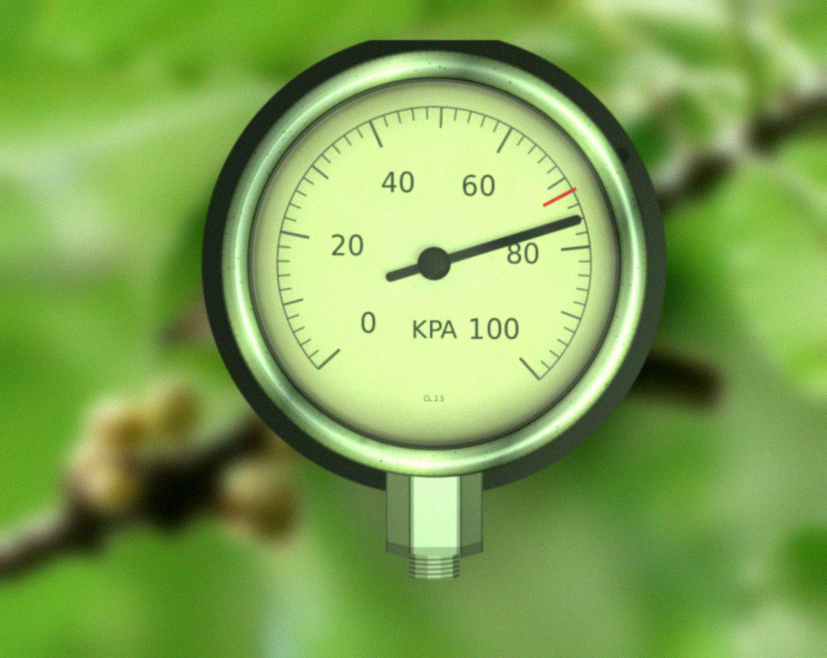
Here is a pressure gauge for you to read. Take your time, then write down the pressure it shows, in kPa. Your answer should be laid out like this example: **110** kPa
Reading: **76** kPa
